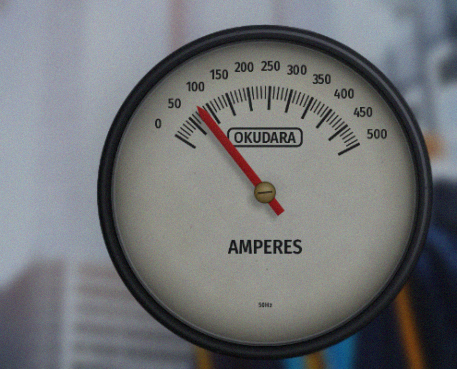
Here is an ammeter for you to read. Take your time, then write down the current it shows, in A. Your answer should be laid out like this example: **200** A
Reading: **80** A
